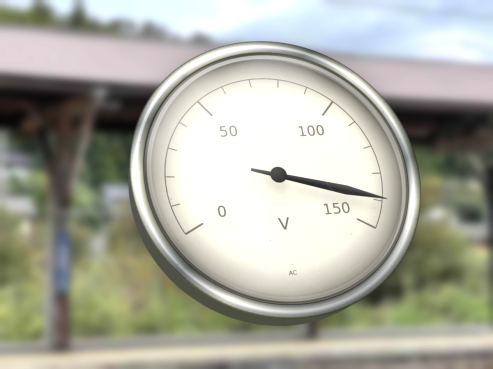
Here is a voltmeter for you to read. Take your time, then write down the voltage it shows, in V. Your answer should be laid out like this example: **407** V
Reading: **140** V
